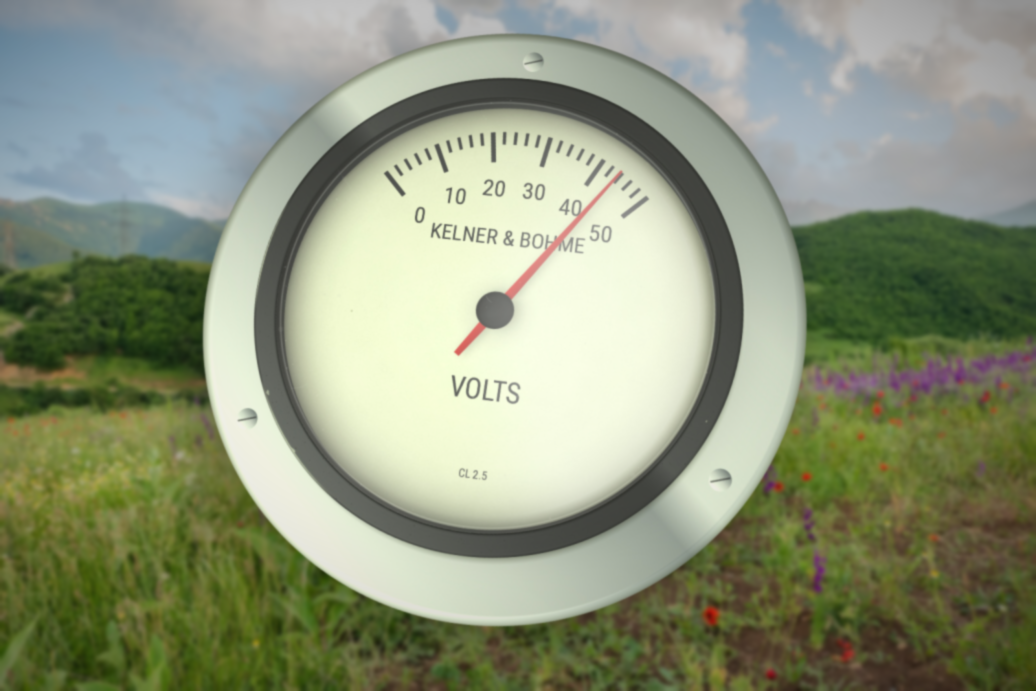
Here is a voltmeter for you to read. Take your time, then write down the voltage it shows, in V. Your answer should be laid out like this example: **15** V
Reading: **44** V
